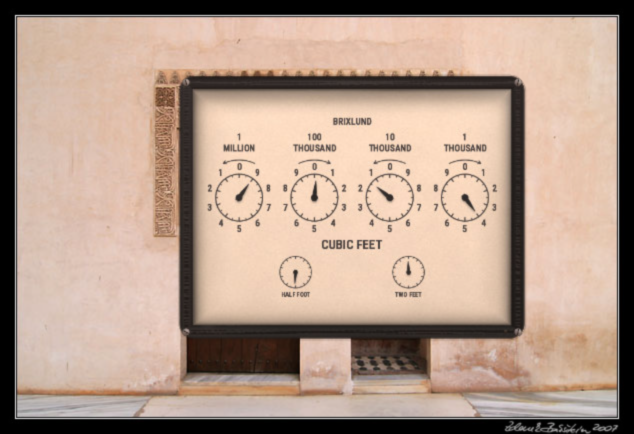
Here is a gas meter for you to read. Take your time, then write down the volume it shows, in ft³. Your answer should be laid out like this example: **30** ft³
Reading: **901400** ft³
